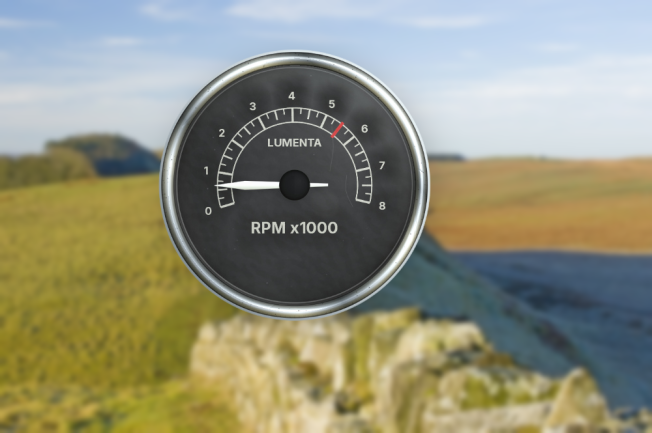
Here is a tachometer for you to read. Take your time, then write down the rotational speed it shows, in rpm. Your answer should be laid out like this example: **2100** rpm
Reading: **625** rpm
